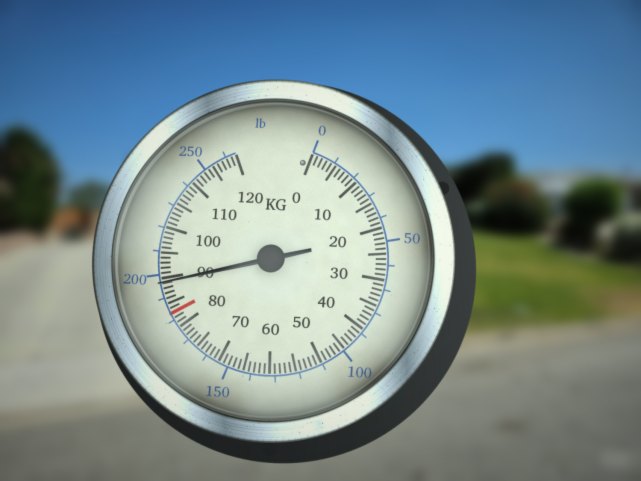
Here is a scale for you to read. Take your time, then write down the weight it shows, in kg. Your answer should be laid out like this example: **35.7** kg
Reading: **89** kg
